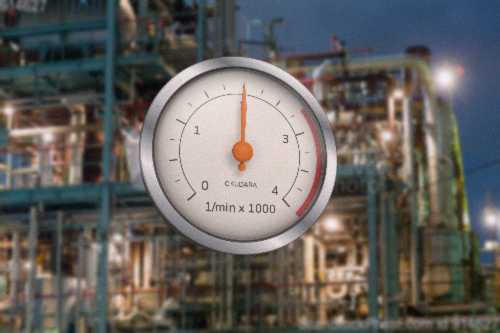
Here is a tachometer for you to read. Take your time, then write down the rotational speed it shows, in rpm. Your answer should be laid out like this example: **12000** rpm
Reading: **2000** rpm
